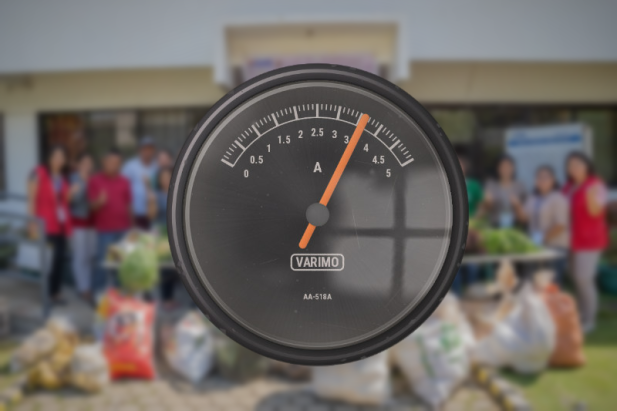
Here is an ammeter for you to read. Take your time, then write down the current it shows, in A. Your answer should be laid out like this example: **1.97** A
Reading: **3.6** A
